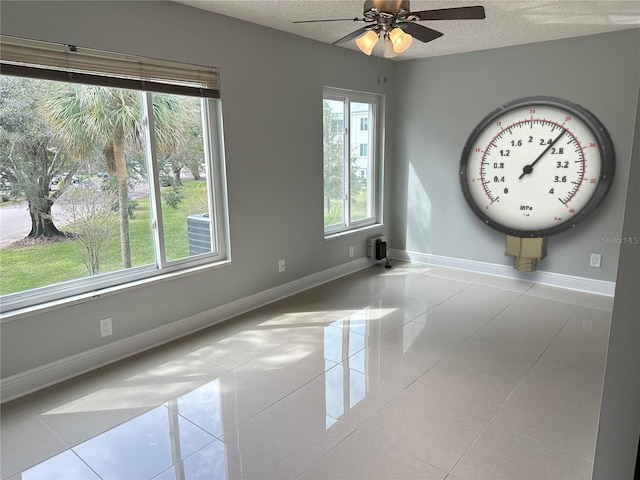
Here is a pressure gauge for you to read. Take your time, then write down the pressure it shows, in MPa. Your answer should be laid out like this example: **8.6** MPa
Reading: **2.6** MPa
